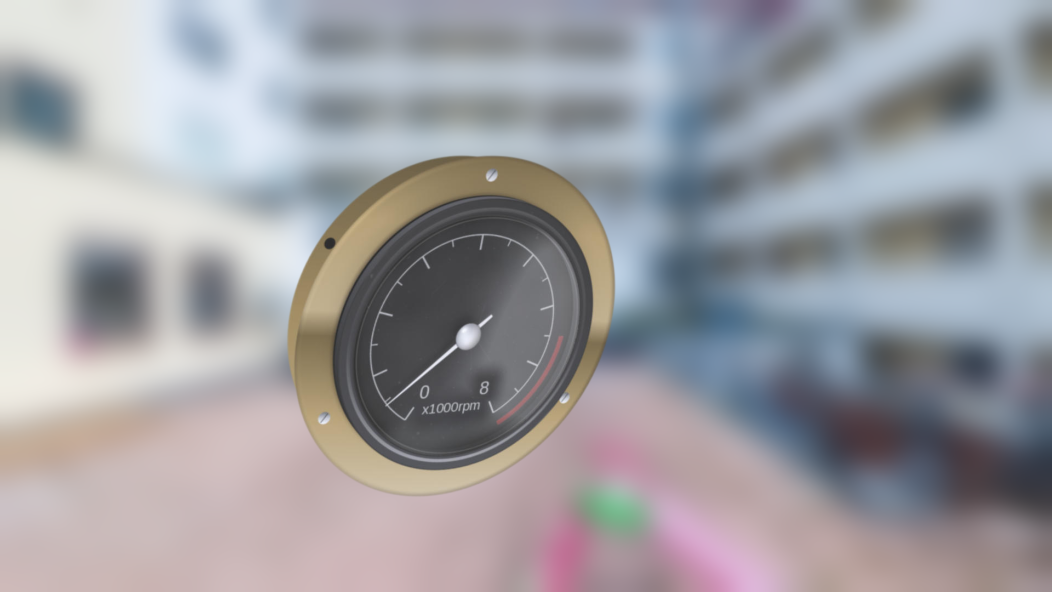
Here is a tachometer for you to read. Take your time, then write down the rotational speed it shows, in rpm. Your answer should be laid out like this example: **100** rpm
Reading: **500** rpm
